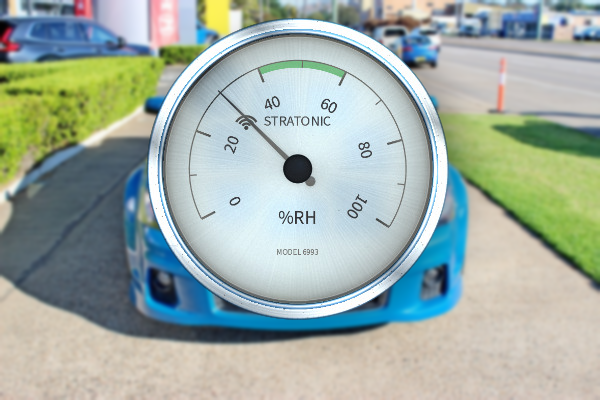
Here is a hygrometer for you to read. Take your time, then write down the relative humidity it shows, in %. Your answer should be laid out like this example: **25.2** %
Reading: **30** %
